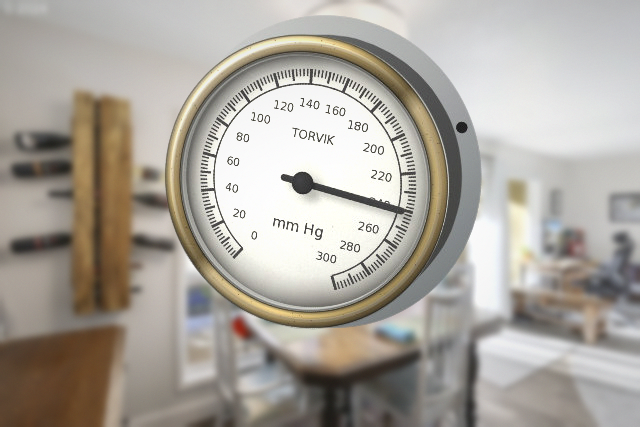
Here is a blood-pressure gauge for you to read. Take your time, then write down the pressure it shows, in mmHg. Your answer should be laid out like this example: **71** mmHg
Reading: **240** mmHg
